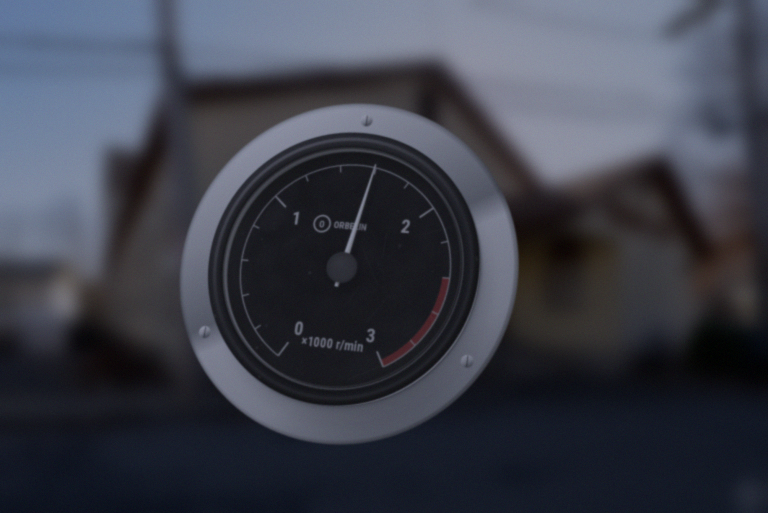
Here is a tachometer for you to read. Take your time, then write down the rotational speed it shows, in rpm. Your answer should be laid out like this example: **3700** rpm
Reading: **1600** rpm
